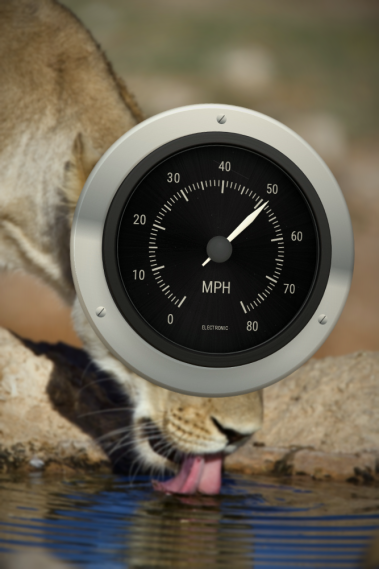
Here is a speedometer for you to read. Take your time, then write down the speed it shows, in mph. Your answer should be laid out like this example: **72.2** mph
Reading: **51** mph
